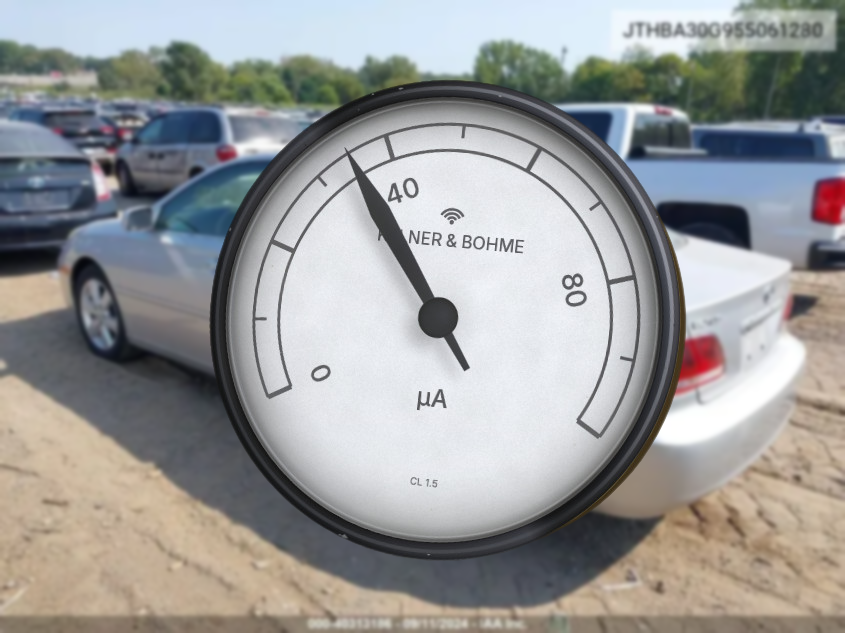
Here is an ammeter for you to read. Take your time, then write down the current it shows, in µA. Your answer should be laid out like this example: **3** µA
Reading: **35** µA
